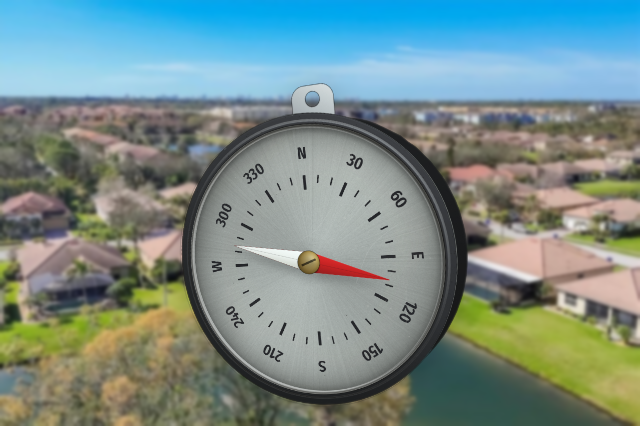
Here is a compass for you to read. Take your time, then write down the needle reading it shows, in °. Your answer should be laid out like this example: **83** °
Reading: **105** °
